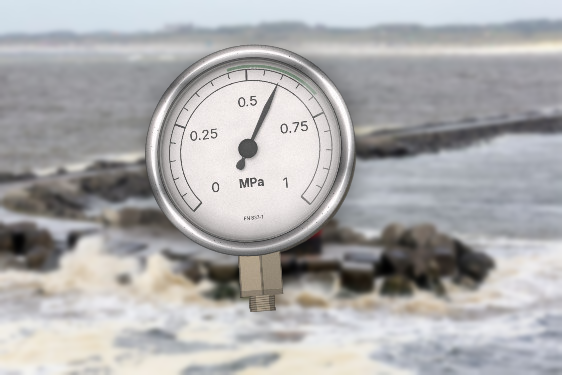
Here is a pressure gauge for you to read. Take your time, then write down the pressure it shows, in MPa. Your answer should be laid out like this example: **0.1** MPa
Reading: **0.6** MPa
